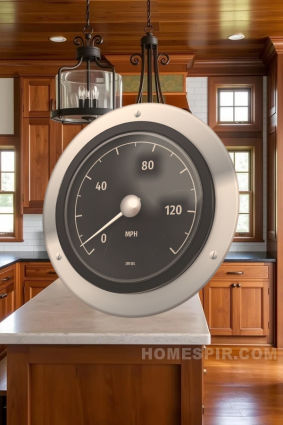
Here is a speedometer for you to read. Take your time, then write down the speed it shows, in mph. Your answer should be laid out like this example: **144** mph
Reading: **5** mph
